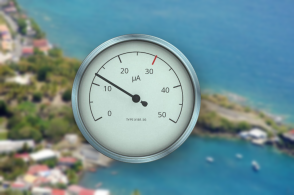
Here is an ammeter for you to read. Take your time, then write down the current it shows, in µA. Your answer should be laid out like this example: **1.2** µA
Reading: **12.5** µA
